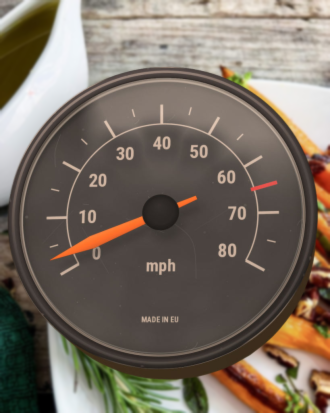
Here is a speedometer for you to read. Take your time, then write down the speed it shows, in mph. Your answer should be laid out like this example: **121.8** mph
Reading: **2.5** mph
